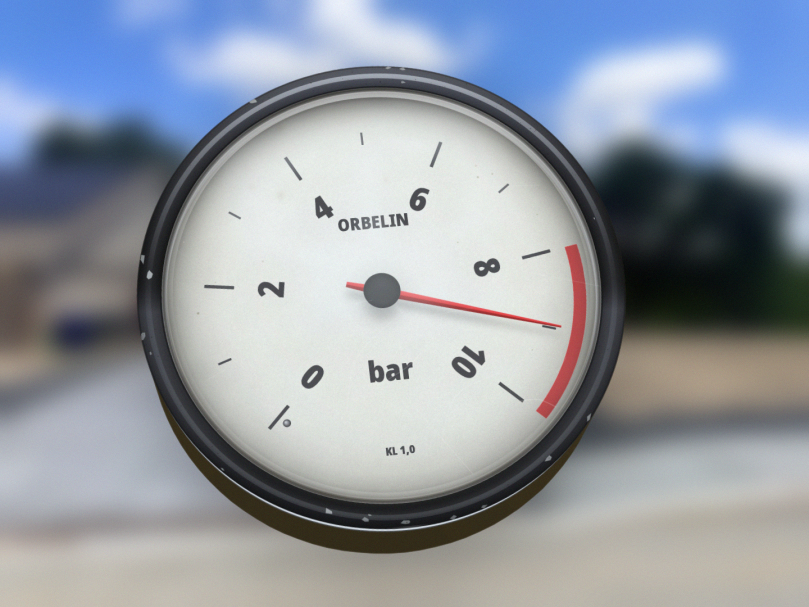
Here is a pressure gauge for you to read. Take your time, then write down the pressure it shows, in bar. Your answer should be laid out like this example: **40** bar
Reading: **9** bar
